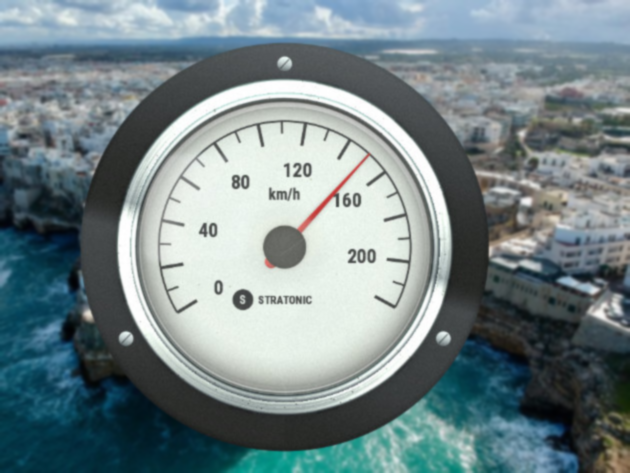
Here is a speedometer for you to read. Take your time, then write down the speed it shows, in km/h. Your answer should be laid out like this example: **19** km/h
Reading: **150** km/h
